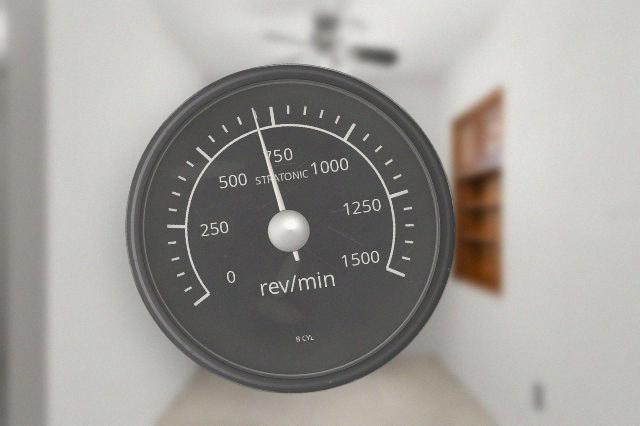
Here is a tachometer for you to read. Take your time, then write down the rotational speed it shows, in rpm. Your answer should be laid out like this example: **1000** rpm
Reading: **700** rpm
